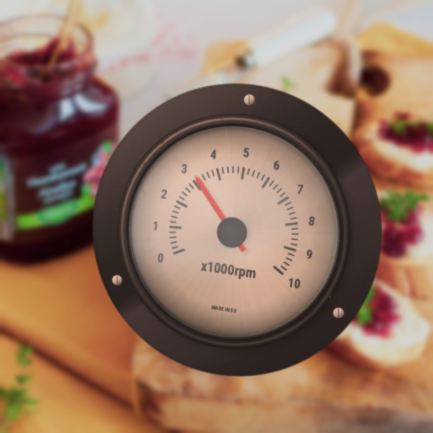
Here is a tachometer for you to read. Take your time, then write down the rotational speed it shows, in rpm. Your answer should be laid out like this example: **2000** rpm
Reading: **3200** rpm
